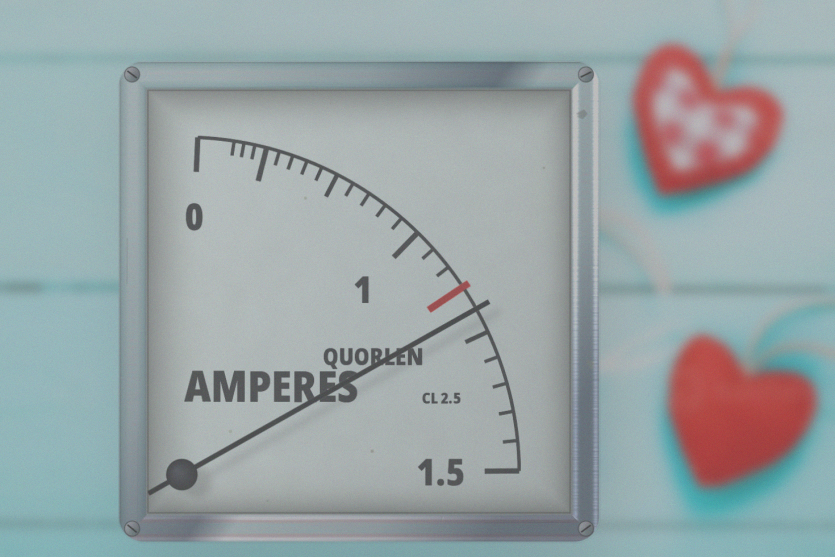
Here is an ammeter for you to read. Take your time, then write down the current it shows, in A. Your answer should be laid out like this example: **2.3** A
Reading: **1.2** A
